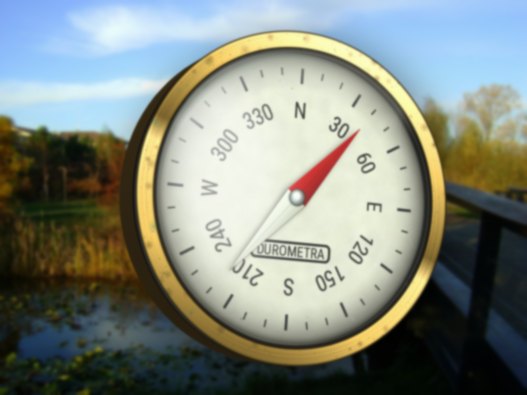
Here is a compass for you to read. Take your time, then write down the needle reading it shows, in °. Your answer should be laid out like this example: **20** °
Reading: **40** °
